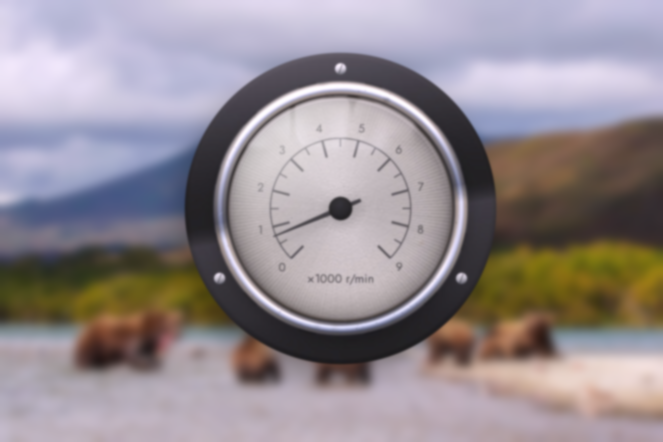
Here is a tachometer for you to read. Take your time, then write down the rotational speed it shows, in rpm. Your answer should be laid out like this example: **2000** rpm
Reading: **750** rpm
